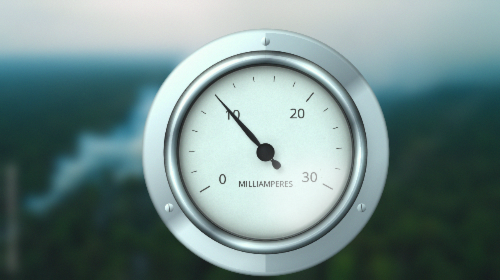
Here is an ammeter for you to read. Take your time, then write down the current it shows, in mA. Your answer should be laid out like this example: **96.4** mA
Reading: **10** mA
